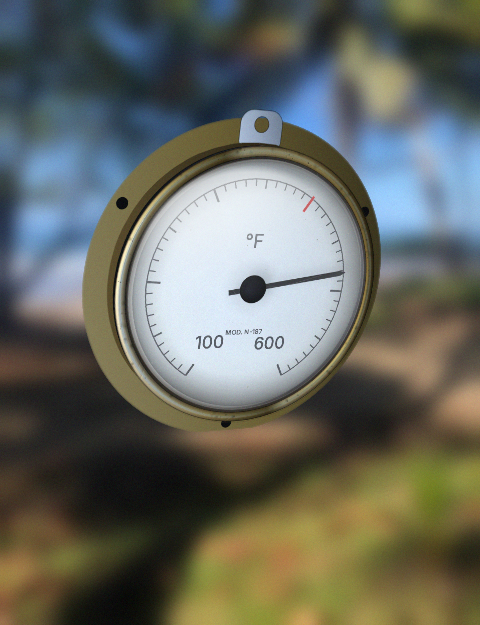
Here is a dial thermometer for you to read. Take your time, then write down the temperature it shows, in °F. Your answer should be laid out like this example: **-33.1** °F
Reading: **480** °F
